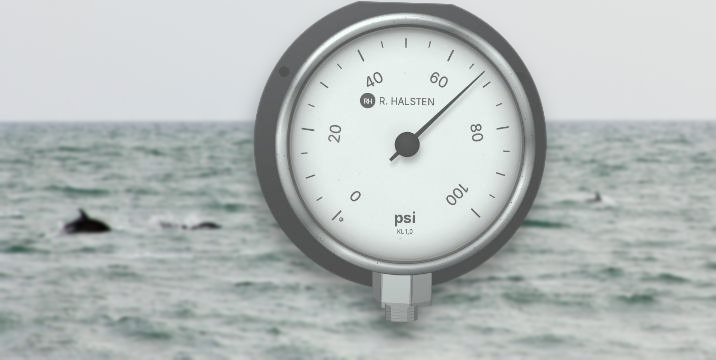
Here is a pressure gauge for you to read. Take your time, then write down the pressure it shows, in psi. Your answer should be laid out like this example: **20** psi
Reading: **67.5** psi
